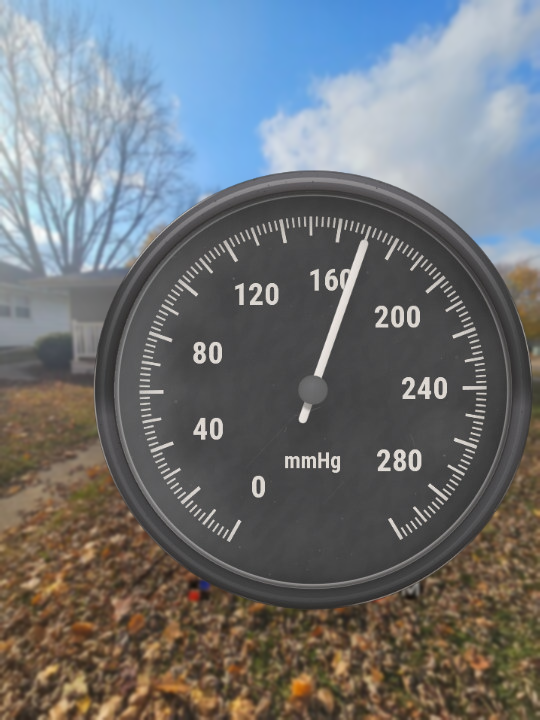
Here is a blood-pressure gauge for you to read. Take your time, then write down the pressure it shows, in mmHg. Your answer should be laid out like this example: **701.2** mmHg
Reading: **170** mmHg
